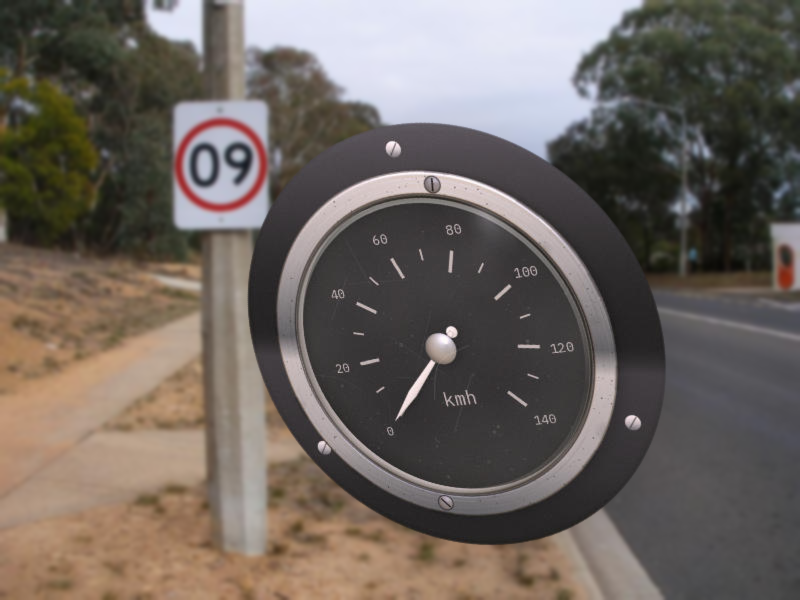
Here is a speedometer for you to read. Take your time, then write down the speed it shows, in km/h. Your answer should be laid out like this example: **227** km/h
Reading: **0** km/h
